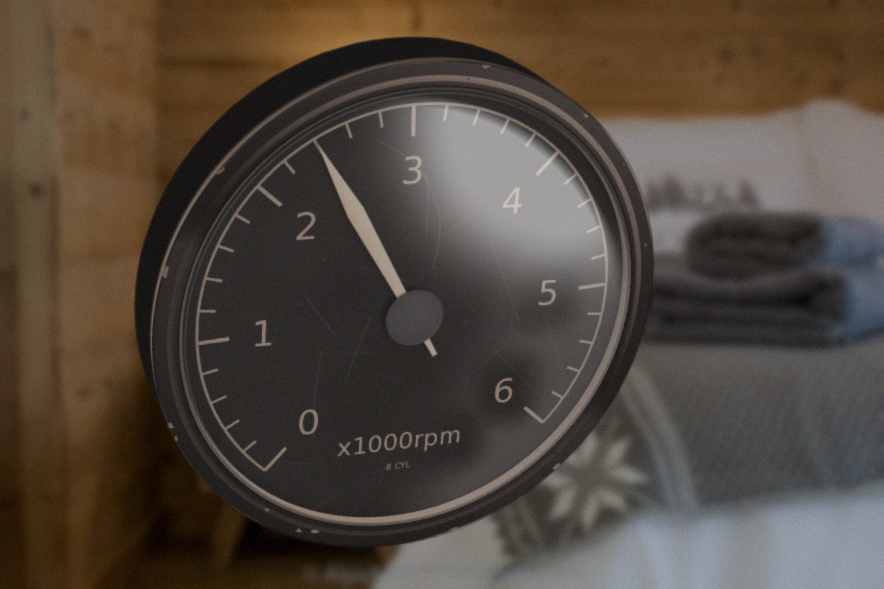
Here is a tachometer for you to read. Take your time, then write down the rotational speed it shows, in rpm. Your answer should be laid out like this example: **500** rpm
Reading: **2400** rpm
